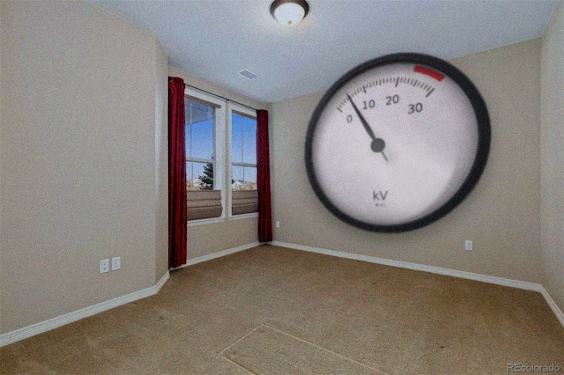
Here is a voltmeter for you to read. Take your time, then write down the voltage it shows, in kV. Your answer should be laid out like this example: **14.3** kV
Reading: **5** kV
